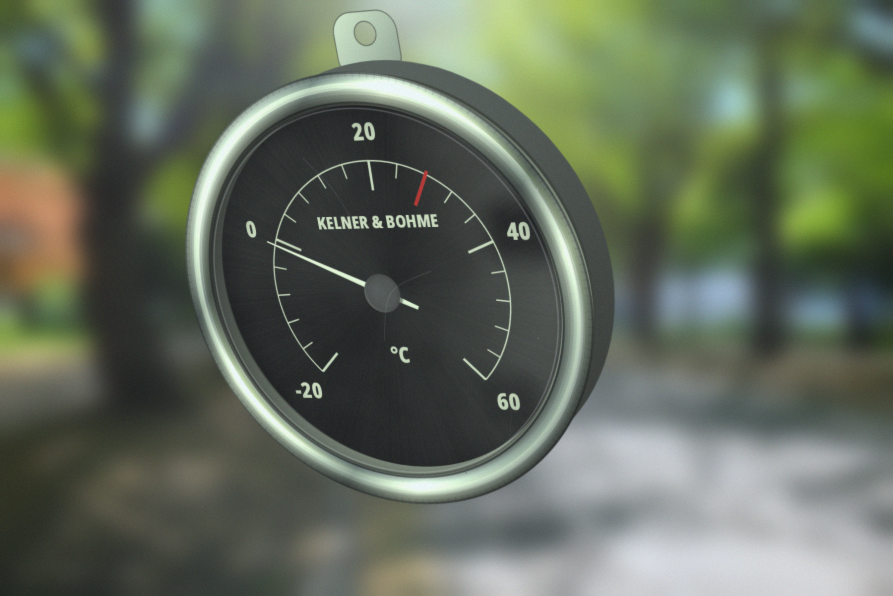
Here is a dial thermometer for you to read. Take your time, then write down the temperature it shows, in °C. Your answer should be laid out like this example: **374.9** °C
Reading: **0** °C
